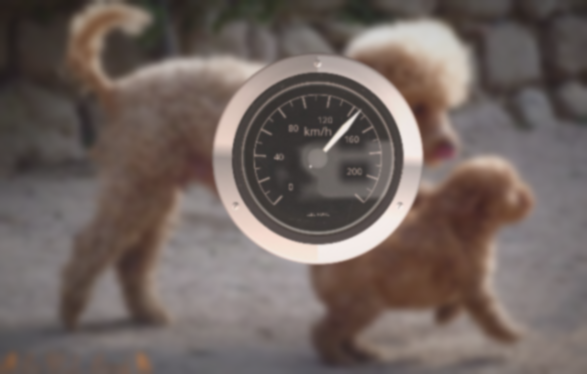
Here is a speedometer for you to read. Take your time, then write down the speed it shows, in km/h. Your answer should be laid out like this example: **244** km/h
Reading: **145** km/h
